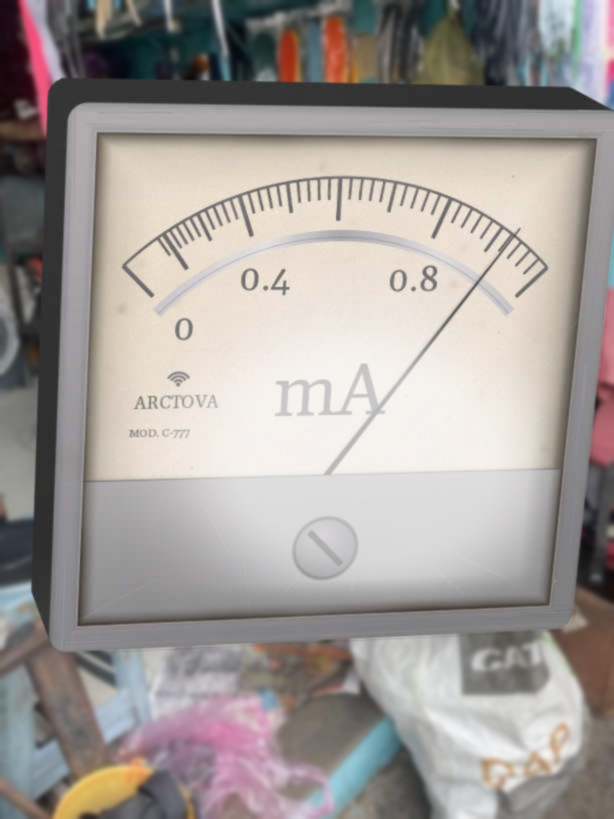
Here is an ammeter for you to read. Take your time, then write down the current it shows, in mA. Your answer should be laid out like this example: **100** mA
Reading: **0.92** mA
